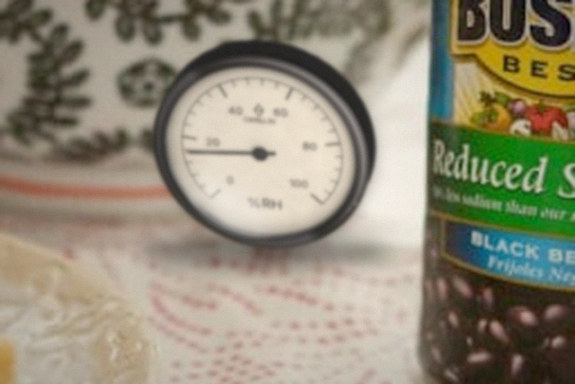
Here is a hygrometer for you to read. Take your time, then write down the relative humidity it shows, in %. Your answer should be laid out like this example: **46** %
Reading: **16** %
